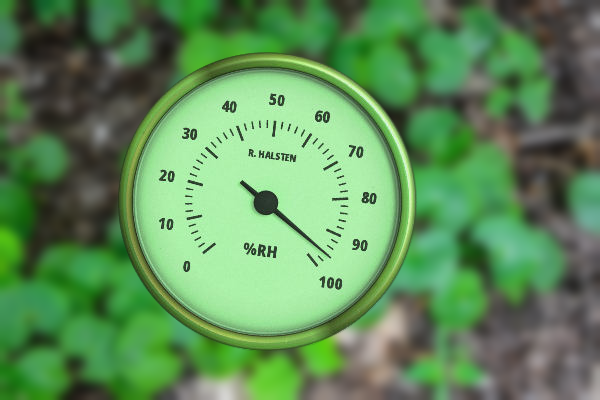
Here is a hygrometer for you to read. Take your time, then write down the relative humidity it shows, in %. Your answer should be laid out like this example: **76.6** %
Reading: **96** %
